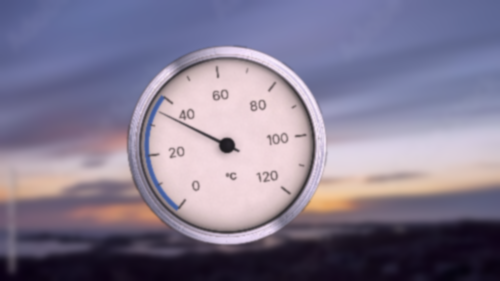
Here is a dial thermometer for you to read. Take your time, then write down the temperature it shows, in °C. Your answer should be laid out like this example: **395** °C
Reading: **35** °C
